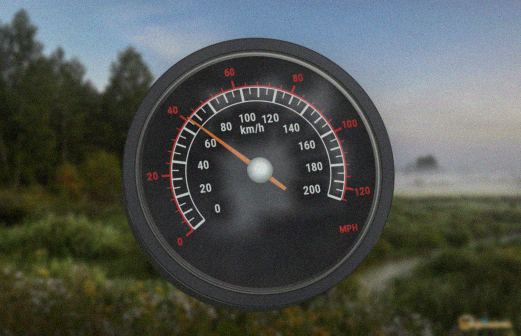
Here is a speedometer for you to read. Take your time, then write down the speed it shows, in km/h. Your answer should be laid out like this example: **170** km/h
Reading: **65** km/h
